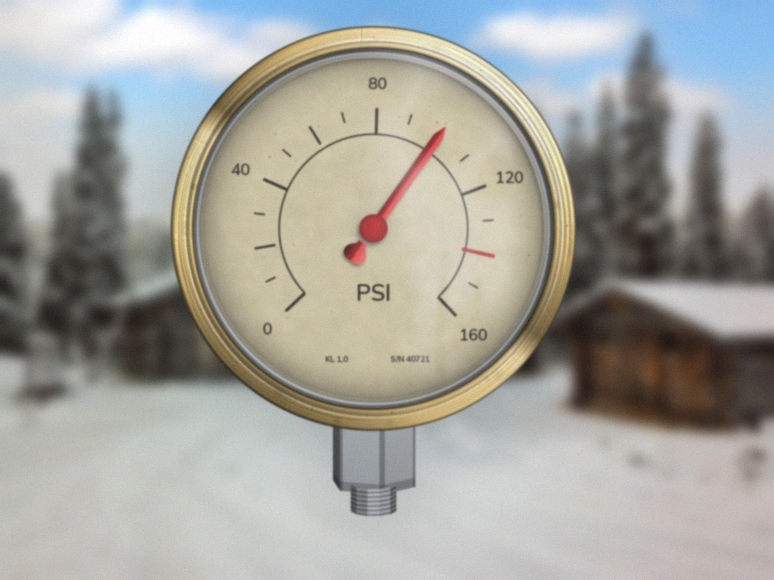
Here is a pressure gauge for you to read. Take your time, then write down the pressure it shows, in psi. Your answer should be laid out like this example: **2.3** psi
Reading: **100** psi
